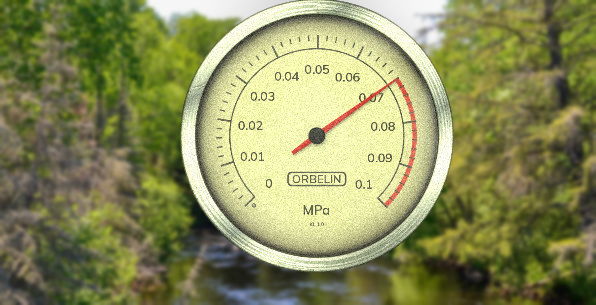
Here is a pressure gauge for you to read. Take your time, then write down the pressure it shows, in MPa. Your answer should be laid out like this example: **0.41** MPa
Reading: **0.07** MPa
